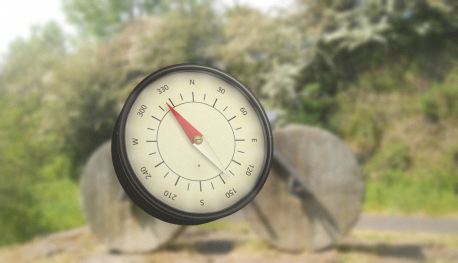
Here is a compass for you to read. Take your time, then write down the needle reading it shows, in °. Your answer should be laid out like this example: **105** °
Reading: **322.5** °
